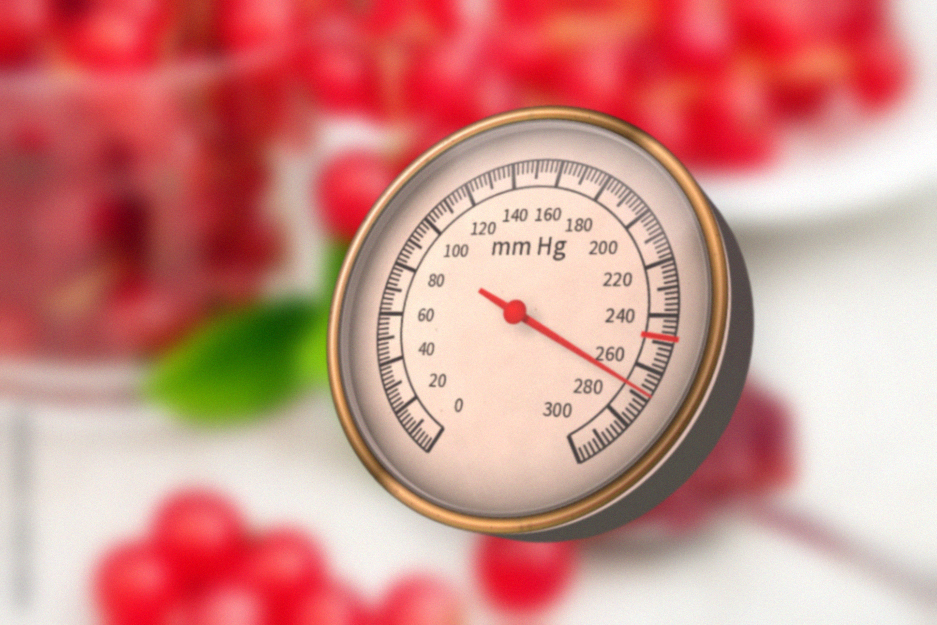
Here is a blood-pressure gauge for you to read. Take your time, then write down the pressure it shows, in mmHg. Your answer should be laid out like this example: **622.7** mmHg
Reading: **268** mmHg
